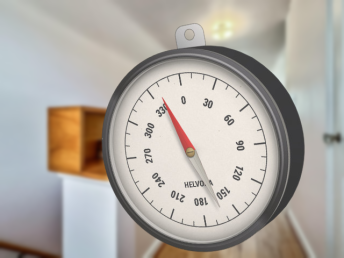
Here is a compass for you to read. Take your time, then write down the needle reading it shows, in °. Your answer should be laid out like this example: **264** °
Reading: **340** °
